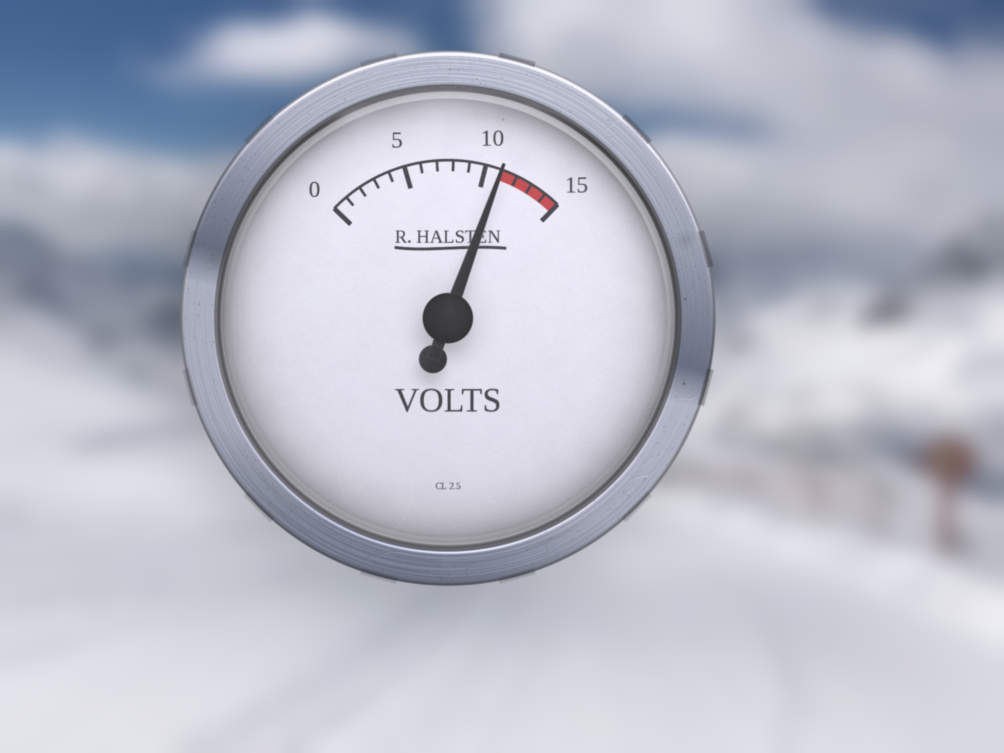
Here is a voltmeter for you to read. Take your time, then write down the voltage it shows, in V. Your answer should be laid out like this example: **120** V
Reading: **11** V
